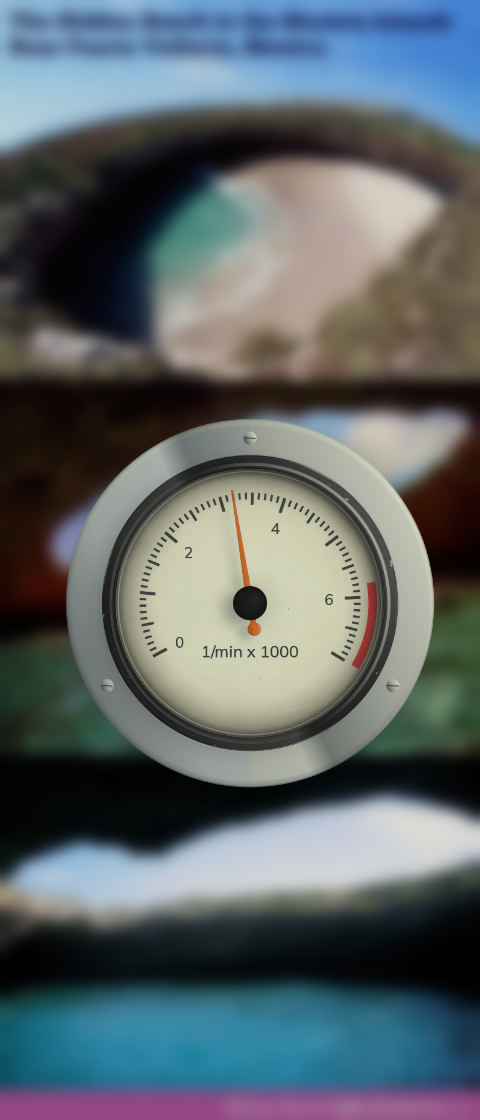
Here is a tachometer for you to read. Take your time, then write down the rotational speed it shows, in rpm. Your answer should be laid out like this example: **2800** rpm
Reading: **3200** rpm
